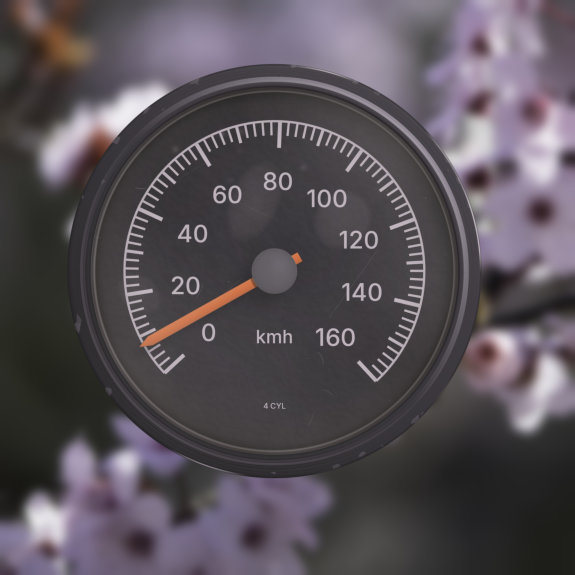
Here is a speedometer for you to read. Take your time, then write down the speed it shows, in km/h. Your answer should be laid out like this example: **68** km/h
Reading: **8** km/h
